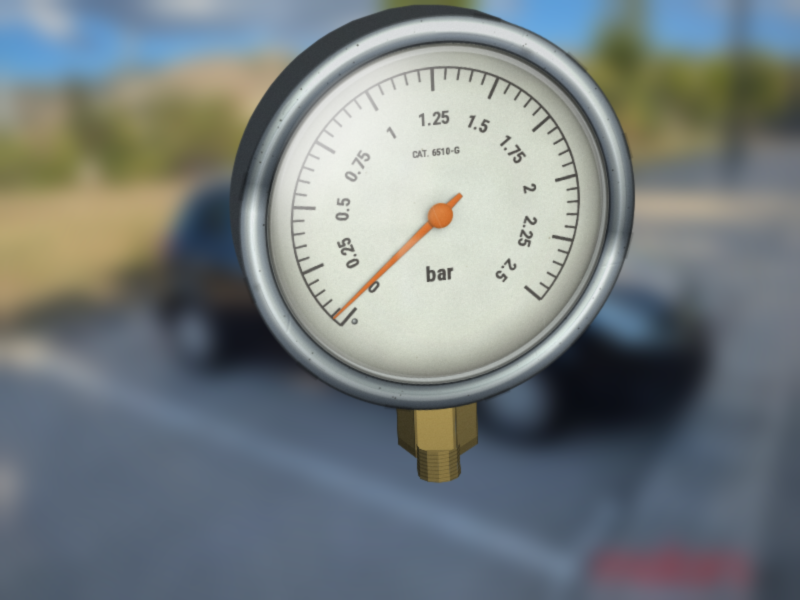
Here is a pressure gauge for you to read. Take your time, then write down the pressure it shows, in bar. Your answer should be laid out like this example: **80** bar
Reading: **0.05** bar
